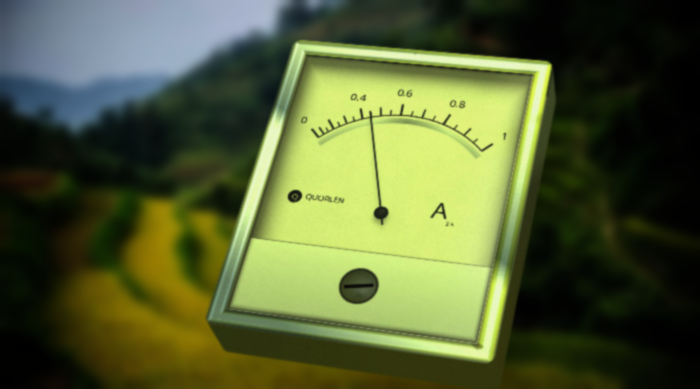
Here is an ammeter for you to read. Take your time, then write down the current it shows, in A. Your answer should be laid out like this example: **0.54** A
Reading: **0.45** A
